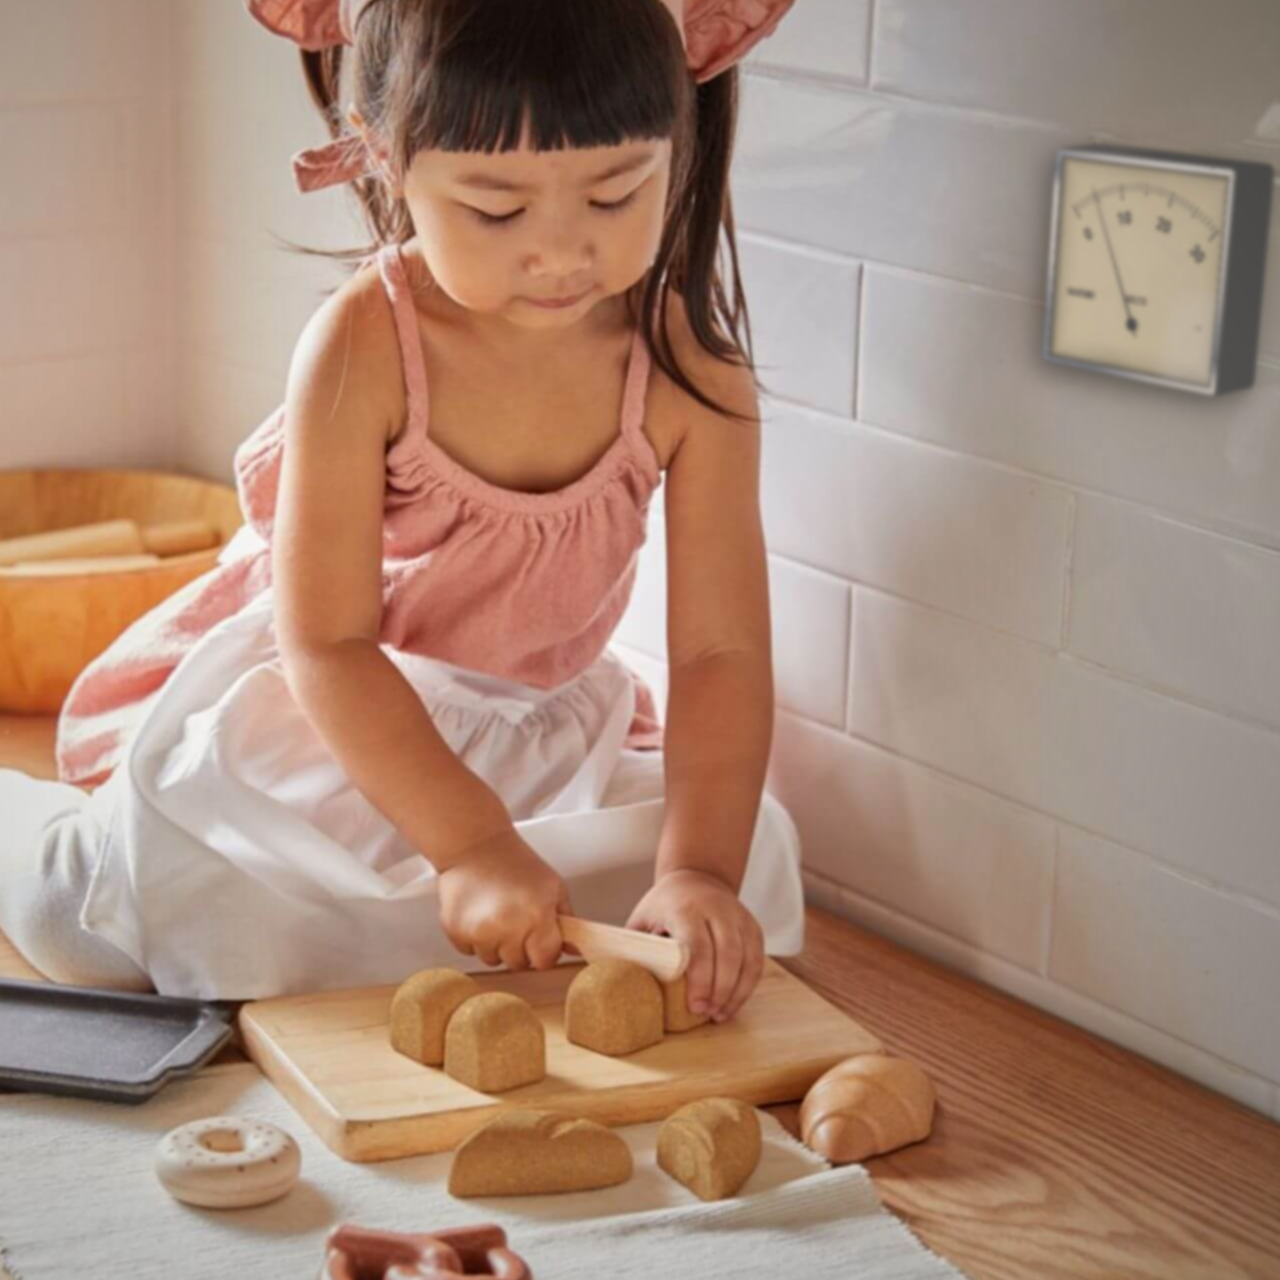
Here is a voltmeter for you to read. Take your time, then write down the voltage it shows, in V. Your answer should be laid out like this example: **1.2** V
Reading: **5** V
